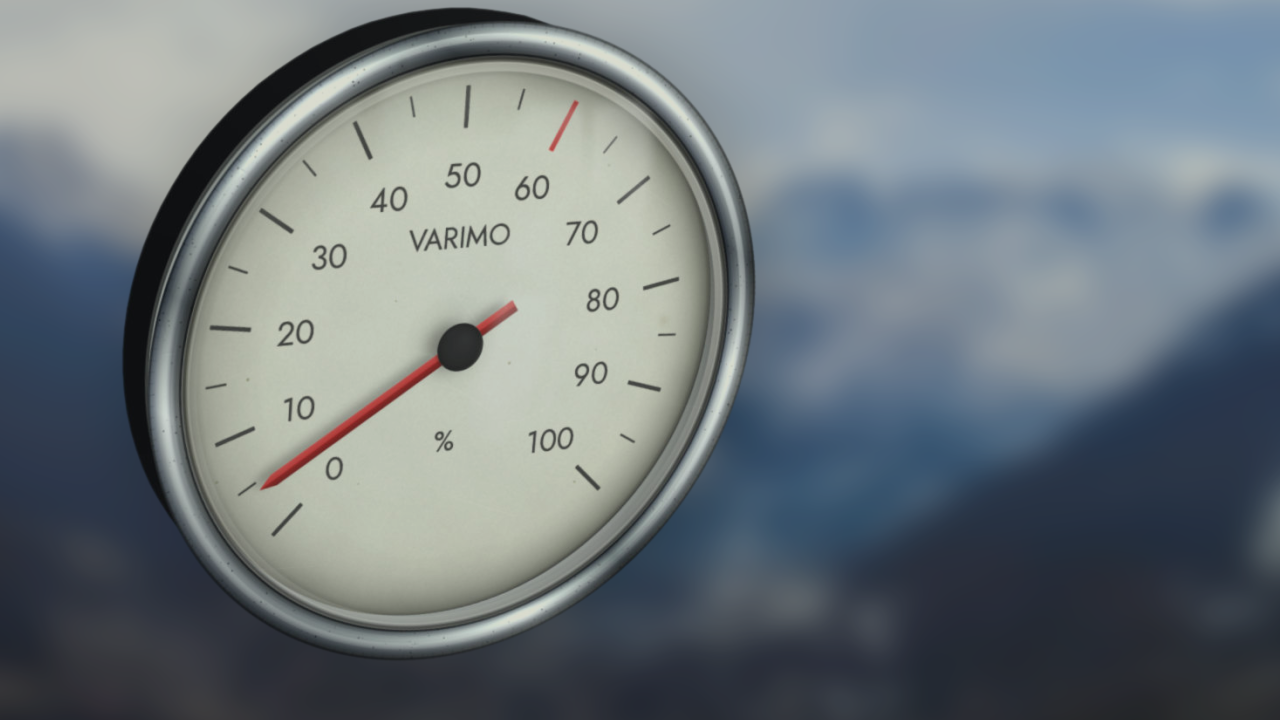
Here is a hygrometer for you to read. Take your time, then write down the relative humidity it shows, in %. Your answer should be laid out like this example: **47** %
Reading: **5** %
